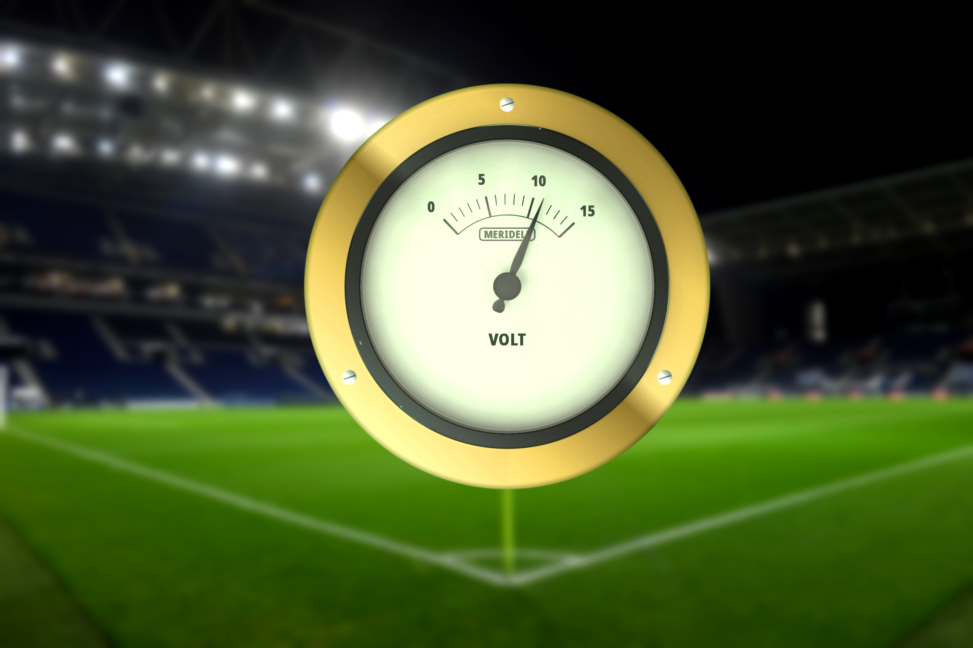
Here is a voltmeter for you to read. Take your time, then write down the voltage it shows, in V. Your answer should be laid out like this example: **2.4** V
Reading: **11** V
